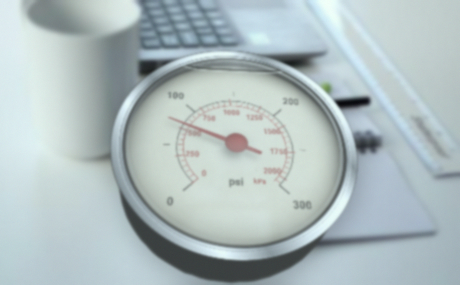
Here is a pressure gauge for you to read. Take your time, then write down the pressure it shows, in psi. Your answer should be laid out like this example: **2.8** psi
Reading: **75** psi
